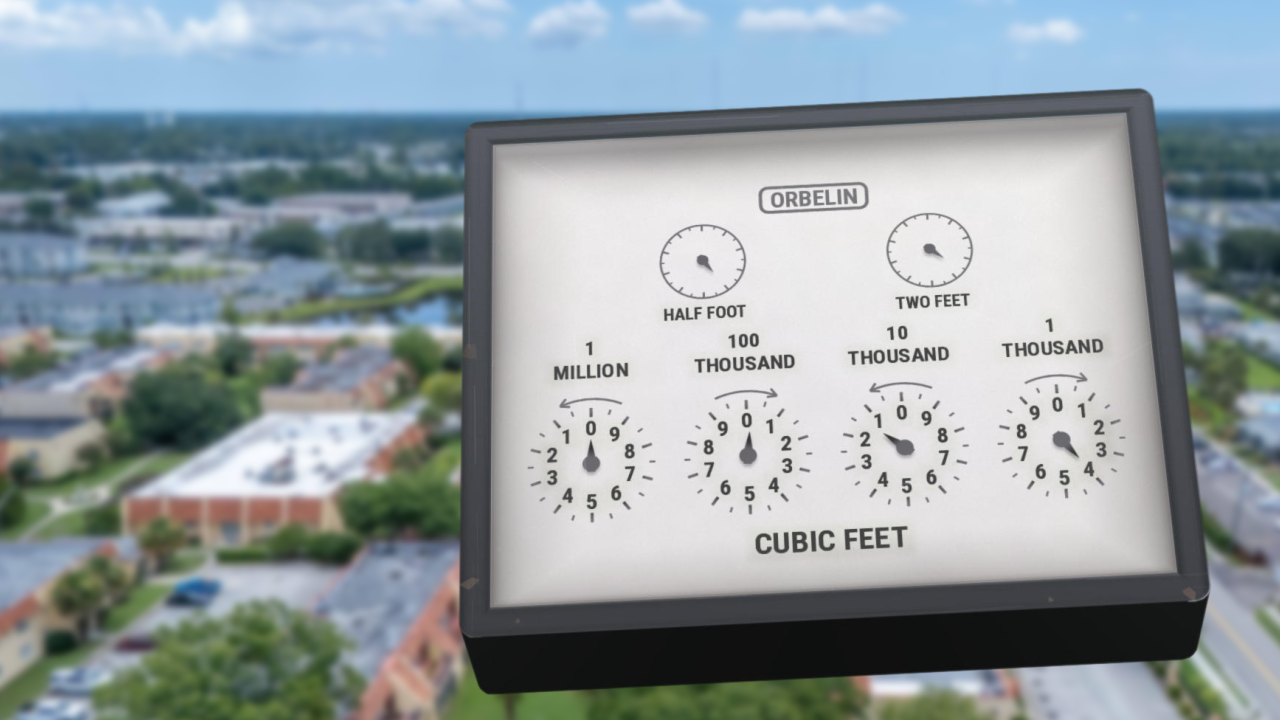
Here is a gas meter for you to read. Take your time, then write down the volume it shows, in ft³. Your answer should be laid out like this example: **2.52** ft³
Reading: **1400** ft³
